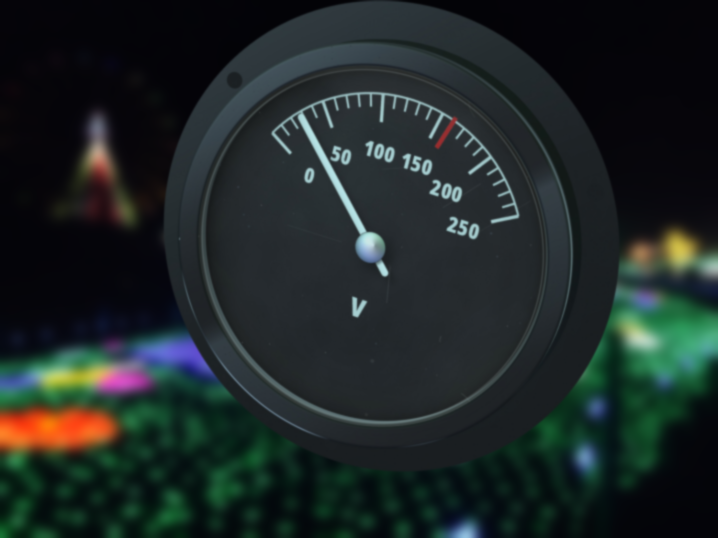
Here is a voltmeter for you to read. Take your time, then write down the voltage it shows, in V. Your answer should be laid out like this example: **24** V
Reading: **30** V
